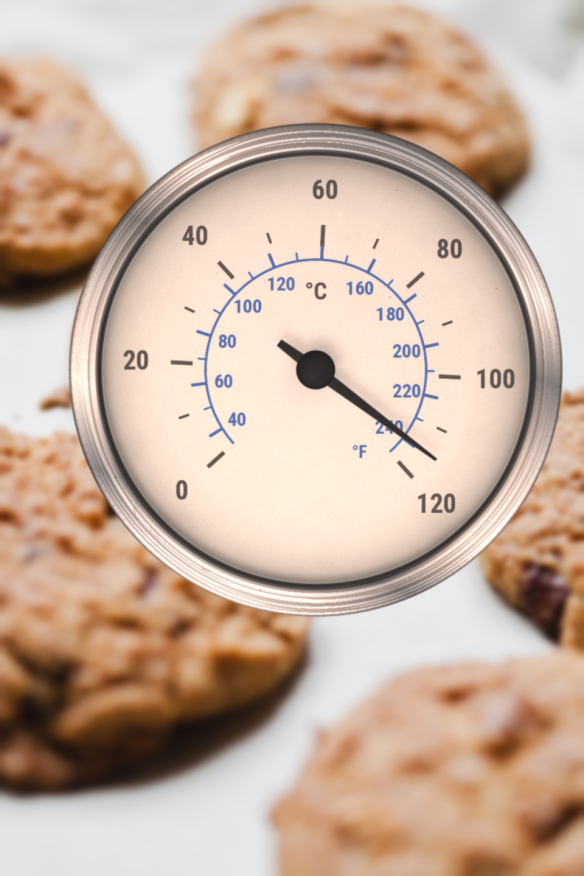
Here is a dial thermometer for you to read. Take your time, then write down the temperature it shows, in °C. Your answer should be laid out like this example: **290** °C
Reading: **115** °C
